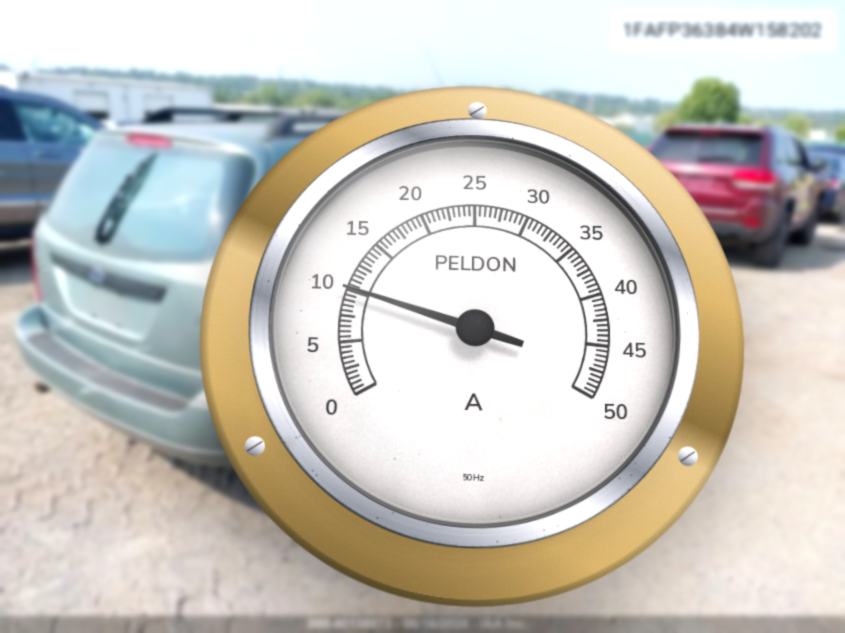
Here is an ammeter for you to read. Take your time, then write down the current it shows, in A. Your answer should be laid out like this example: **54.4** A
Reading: **10** A
